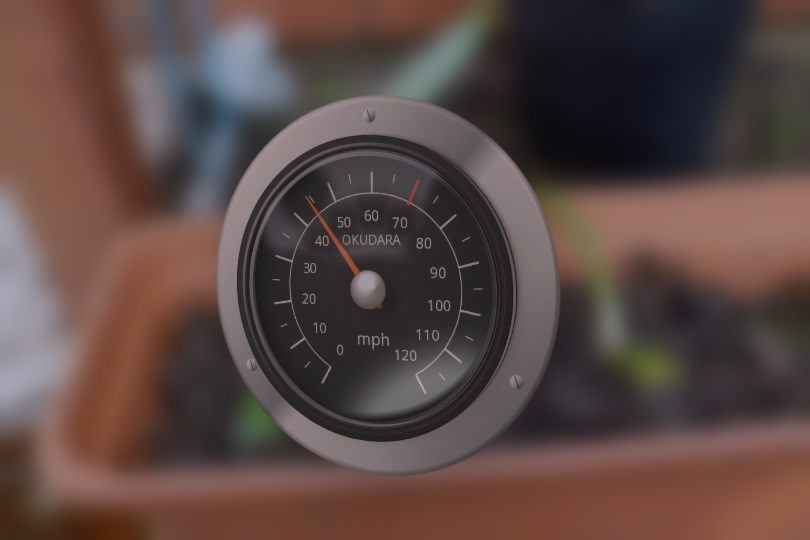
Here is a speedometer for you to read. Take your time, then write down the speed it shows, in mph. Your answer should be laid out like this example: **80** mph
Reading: **45** mph
